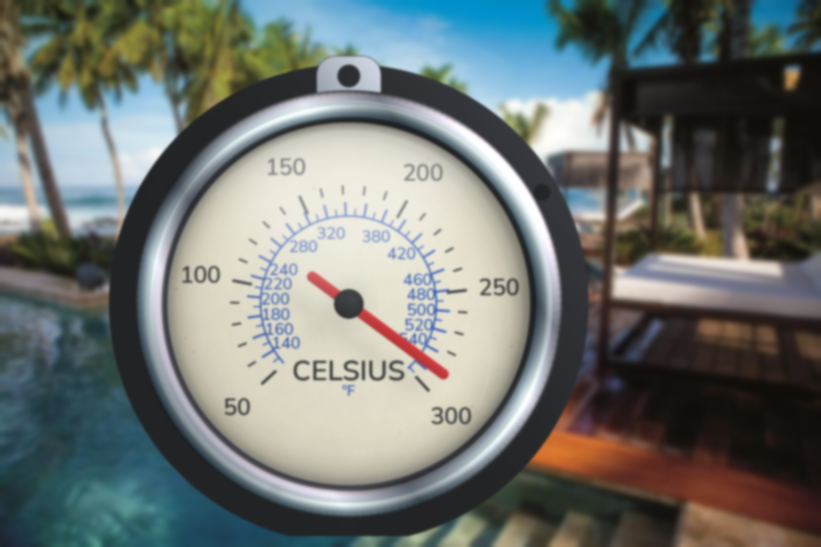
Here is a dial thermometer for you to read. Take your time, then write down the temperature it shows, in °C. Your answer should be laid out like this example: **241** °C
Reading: **290** °C
